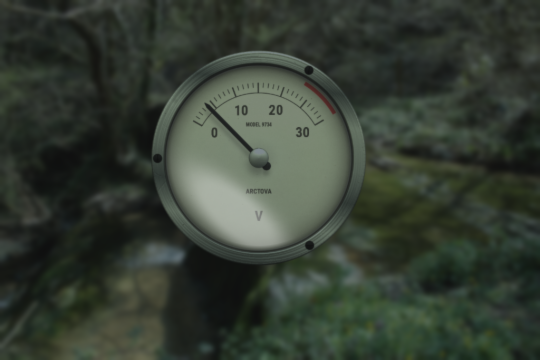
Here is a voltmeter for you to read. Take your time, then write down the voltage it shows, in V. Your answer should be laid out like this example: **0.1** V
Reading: **4** V
